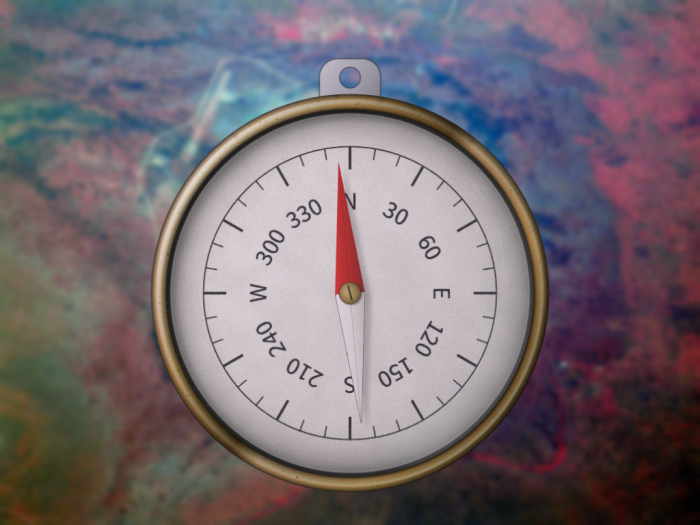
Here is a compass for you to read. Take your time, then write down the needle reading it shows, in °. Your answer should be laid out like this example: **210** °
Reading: **355** °
